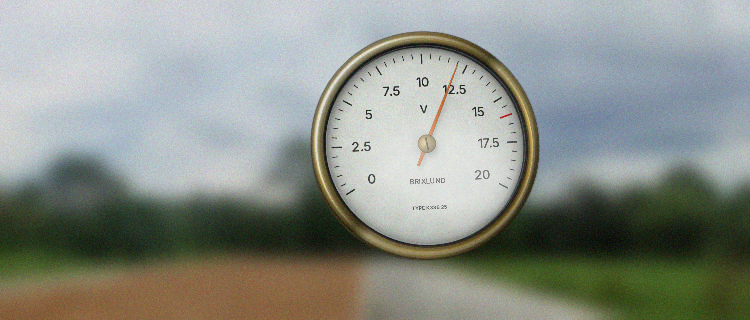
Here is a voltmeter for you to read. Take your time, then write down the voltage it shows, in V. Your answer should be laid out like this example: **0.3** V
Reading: **12** V
